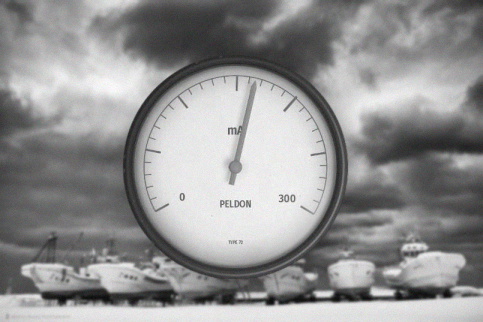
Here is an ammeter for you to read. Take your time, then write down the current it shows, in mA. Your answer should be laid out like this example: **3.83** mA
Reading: **165** mA
